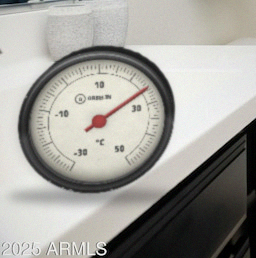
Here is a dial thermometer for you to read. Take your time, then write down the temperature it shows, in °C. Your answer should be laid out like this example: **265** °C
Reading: **25** °C
